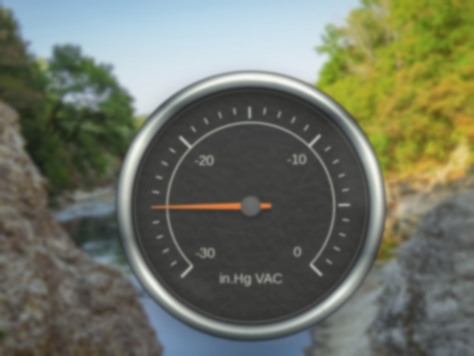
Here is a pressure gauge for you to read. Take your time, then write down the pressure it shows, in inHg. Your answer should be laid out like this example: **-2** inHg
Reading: **-25** inHg
